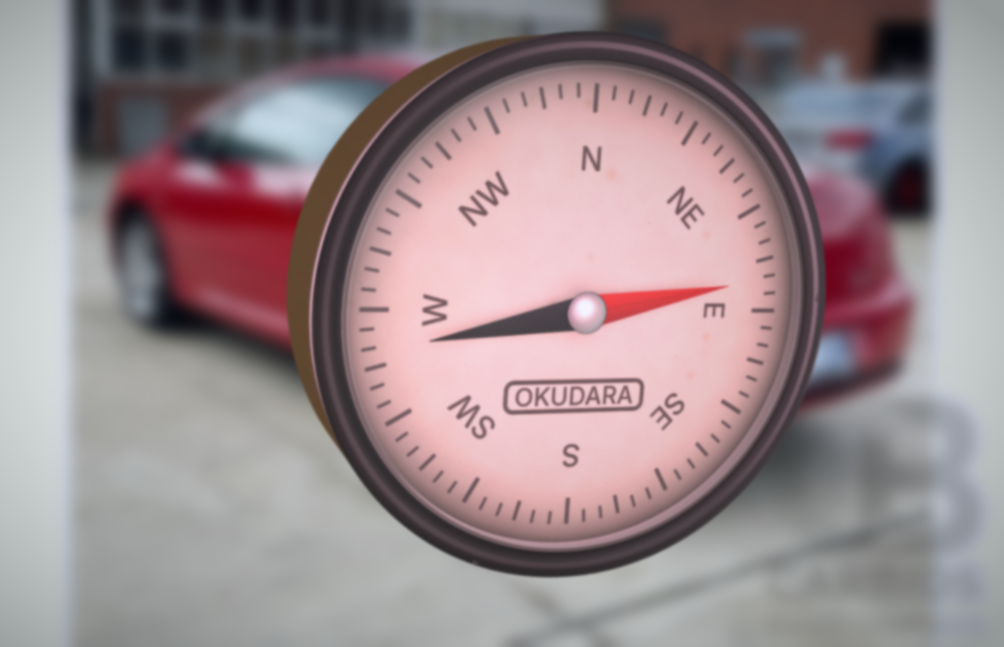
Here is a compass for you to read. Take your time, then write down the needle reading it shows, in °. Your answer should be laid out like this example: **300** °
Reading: **80** °
